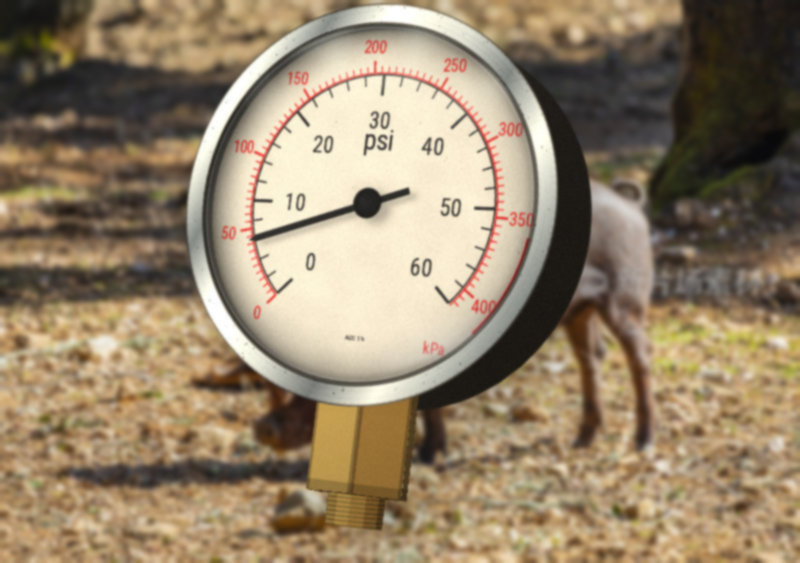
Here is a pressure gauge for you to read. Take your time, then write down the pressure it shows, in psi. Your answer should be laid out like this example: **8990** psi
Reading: **6** psi
